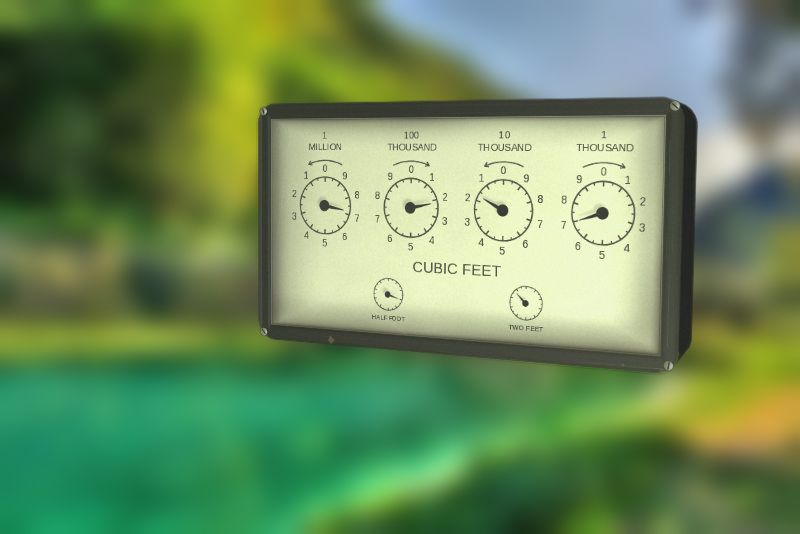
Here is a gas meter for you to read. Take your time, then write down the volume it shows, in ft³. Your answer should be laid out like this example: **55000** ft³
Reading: **721700** ft³
